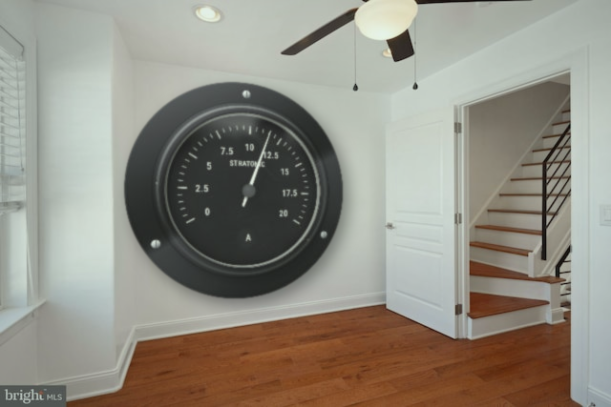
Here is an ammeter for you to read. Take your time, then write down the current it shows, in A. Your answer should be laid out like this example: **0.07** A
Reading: **11.5** A
